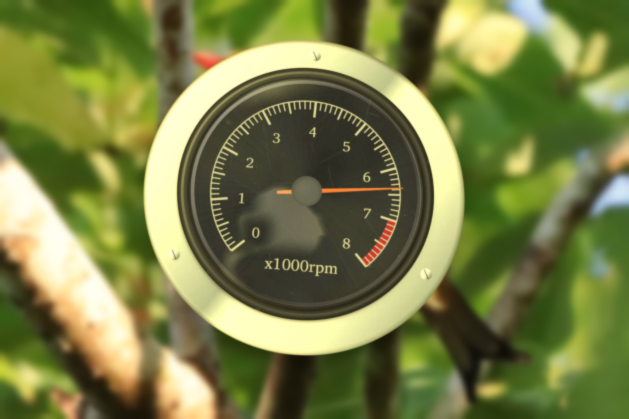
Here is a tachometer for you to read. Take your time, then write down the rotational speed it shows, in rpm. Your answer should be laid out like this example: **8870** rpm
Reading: **6400** rpm
